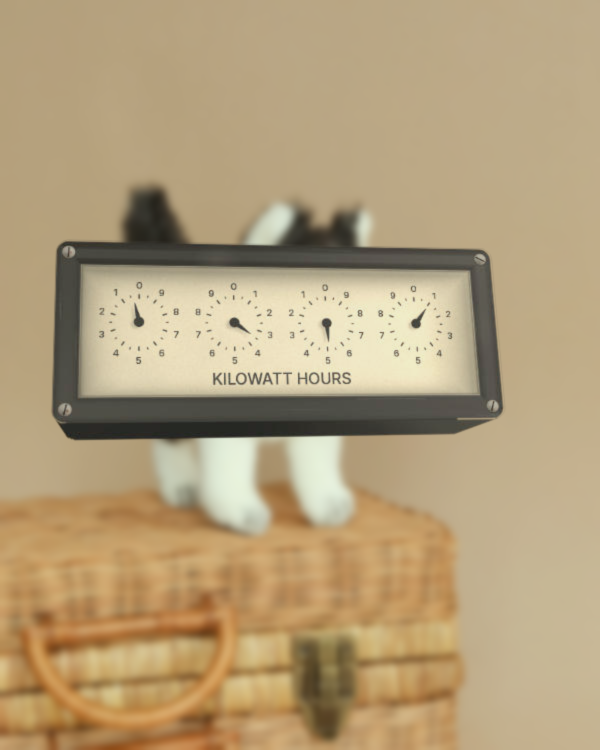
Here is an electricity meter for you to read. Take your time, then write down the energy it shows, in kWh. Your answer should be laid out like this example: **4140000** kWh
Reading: **351** kWh
